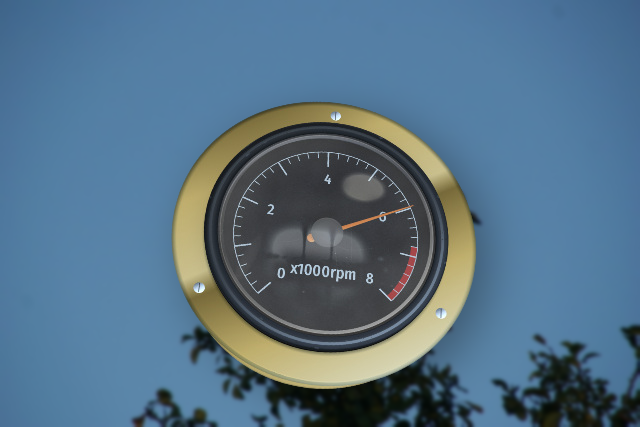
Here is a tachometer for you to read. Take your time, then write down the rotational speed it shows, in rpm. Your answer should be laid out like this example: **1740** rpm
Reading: **6000** rpm
